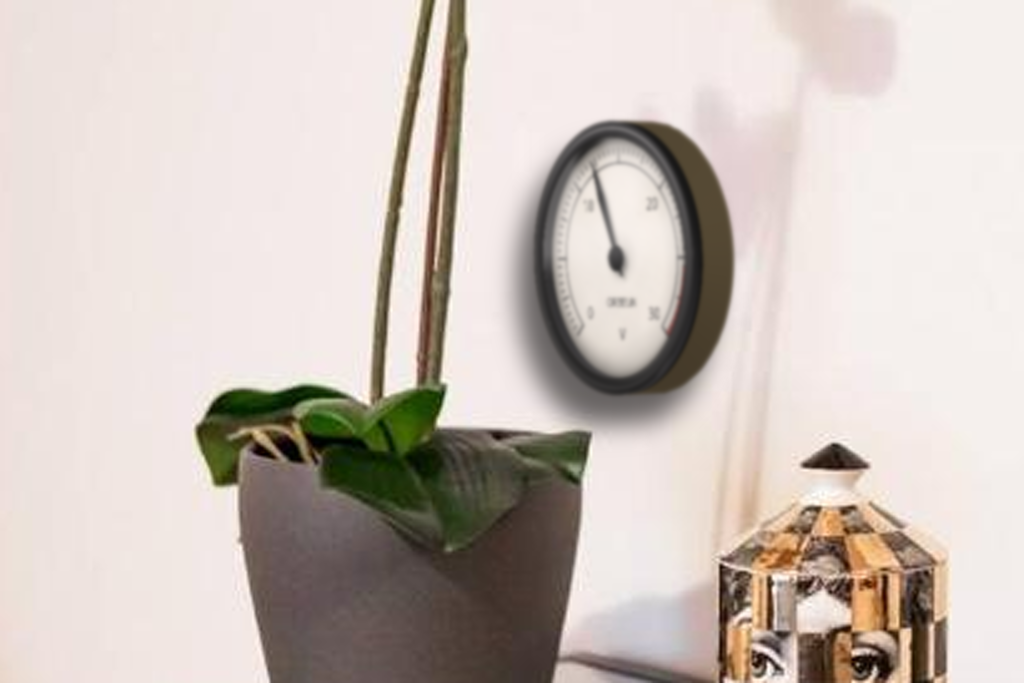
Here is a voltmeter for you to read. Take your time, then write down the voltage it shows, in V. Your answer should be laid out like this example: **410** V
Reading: **12.5** V
